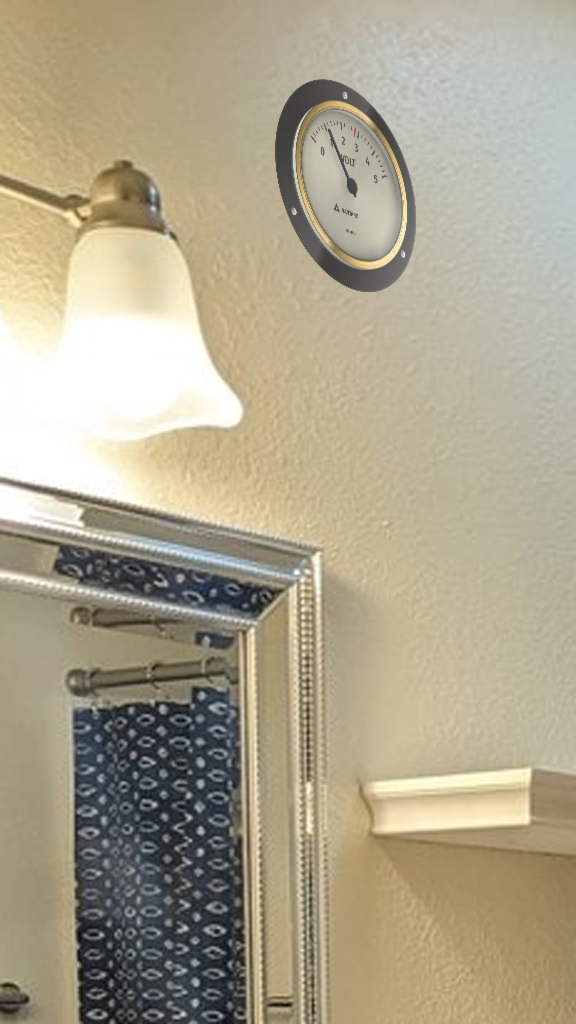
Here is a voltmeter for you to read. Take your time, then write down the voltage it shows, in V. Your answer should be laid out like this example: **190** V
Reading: **1** V
